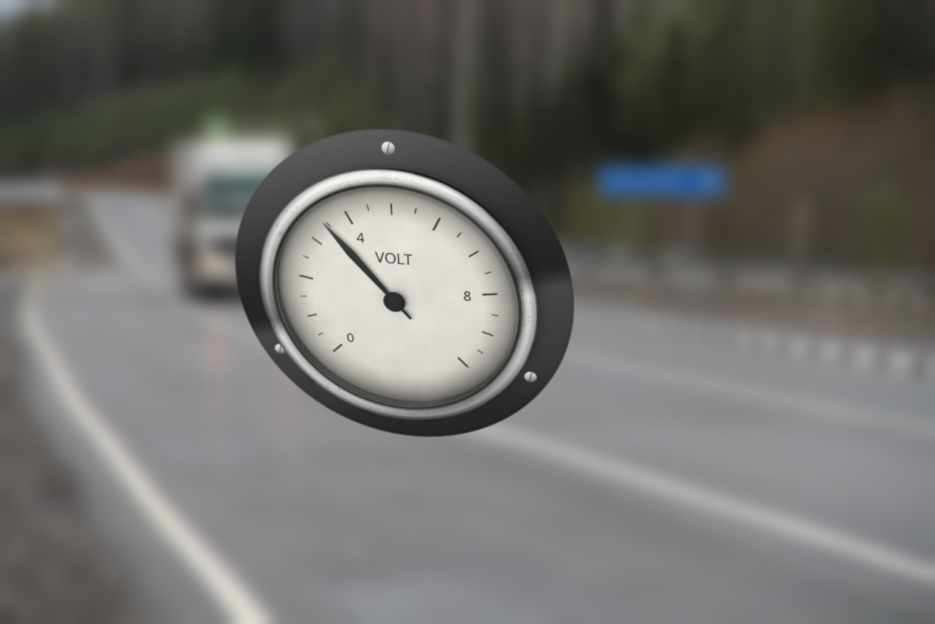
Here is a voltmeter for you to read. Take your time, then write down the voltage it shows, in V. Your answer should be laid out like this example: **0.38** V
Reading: **3.5** V
